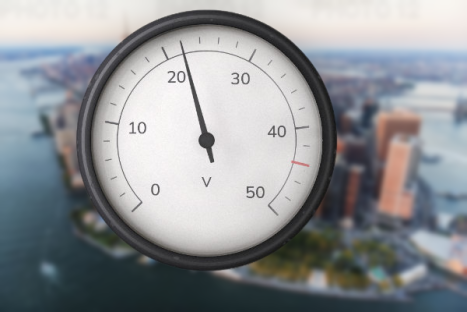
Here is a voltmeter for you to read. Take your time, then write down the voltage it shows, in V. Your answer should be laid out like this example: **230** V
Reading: **22** V
